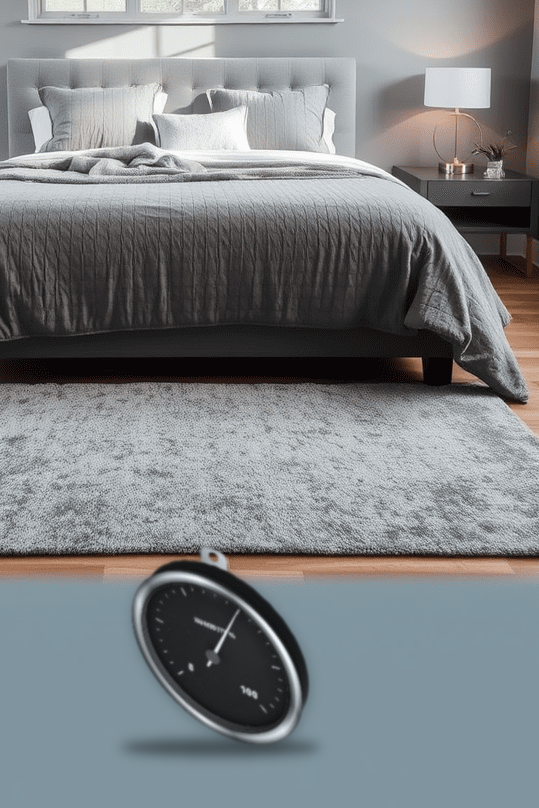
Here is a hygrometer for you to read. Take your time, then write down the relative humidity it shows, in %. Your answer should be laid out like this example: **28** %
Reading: **60** %
